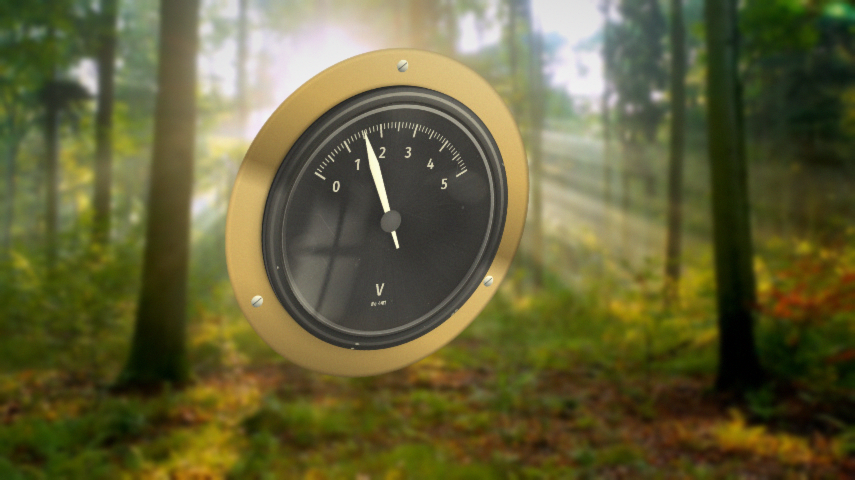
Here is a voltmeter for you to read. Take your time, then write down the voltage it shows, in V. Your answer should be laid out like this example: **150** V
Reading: **1.5** V
